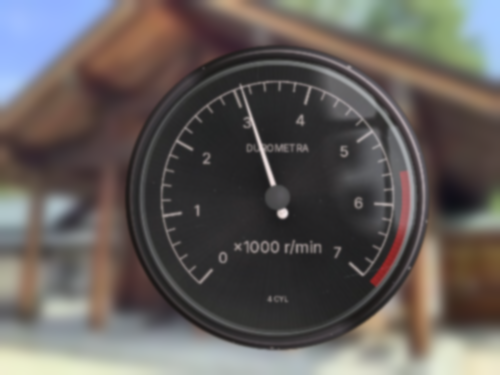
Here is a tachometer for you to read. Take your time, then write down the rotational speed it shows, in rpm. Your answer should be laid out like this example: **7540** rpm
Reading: **3100** rpm
